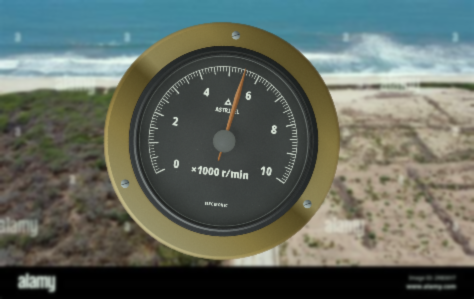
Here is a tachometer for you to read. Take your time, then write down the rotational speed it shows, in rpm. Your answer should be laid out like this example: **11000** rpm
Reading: **5500** rpm
